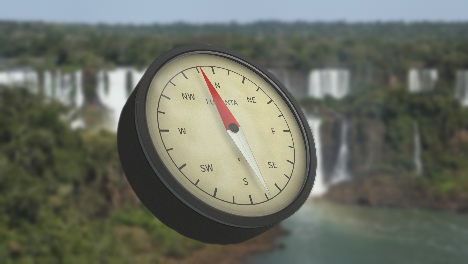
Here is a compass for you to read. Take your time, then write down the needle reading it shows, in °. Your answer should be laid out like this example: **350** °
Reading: **345** °
